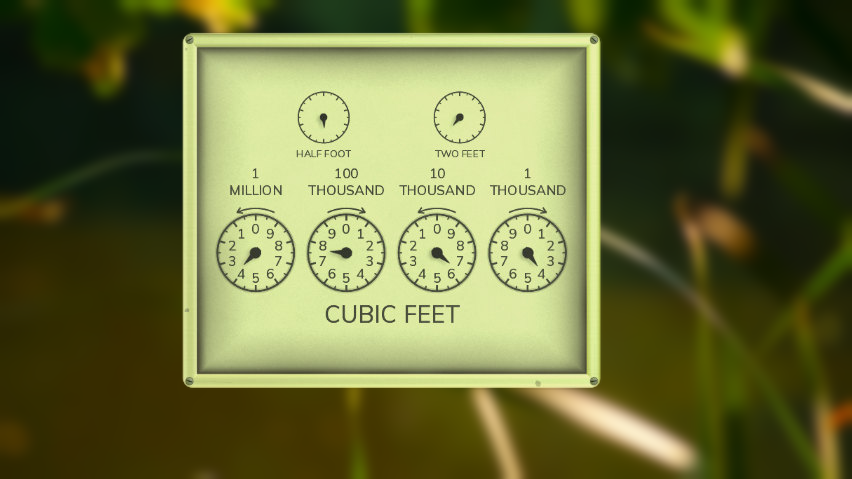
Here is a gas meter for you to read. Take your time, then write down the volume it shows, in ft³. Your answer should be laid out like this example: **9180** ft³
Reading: **376400** ft³
